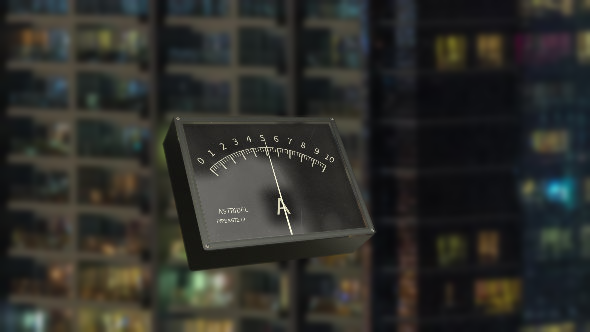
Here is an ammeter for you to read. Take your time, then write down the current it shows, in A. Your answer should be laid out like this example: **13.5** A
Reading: **5** A
